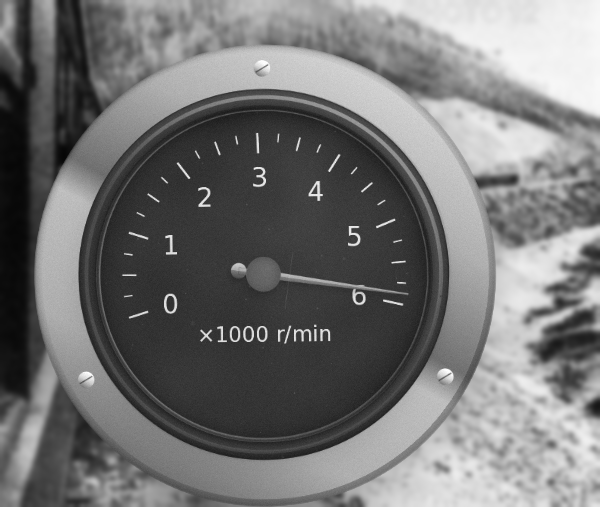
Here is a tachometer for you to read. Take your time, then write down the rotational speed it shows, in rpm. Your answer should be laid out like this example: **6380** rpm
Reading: **5875** rpm
